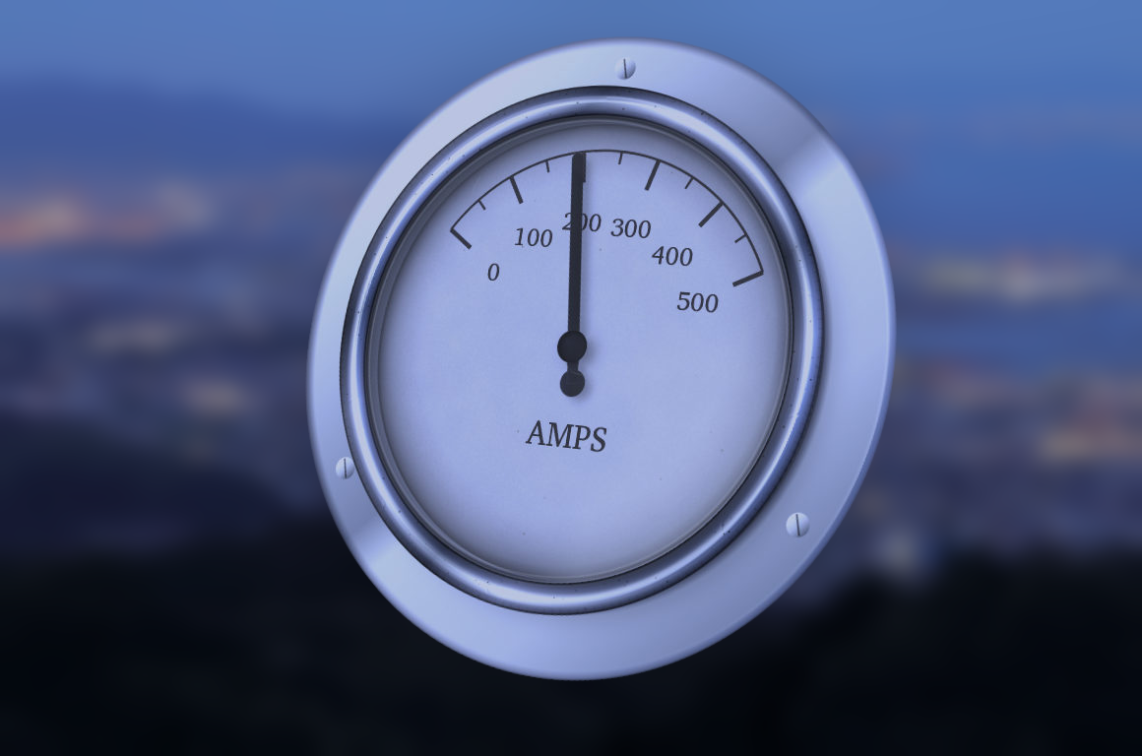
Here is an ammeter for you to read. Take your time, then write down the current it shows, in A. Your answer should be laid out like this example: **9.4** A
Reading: **200** A
